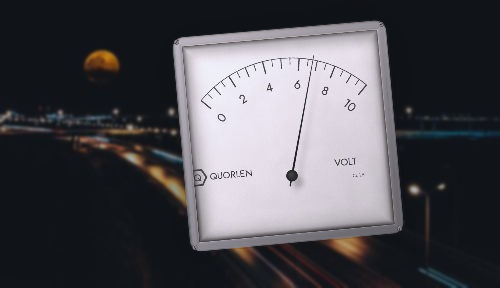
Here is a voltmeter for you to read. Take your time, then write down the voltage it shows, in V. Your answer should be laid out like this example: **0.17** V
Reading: **6.75** V
